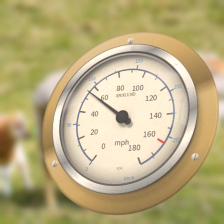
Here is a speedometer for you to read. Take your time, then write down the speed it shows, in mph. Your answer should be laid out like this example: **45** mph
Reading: **55** mph
